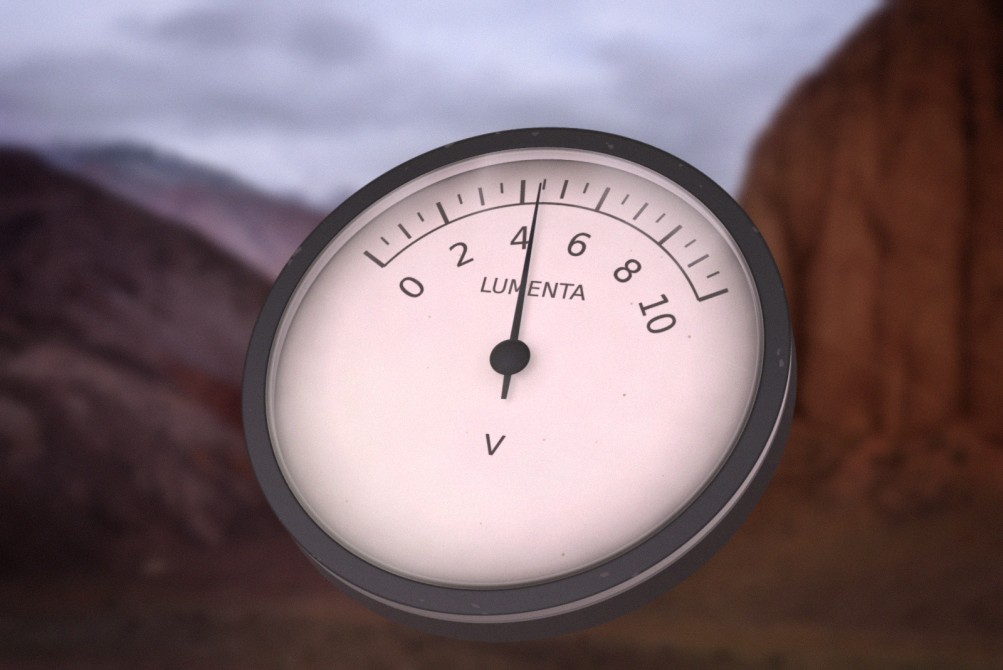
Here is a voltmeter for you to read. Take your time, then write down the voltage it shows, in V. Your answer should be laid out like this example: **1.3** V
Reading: **4.5** V
